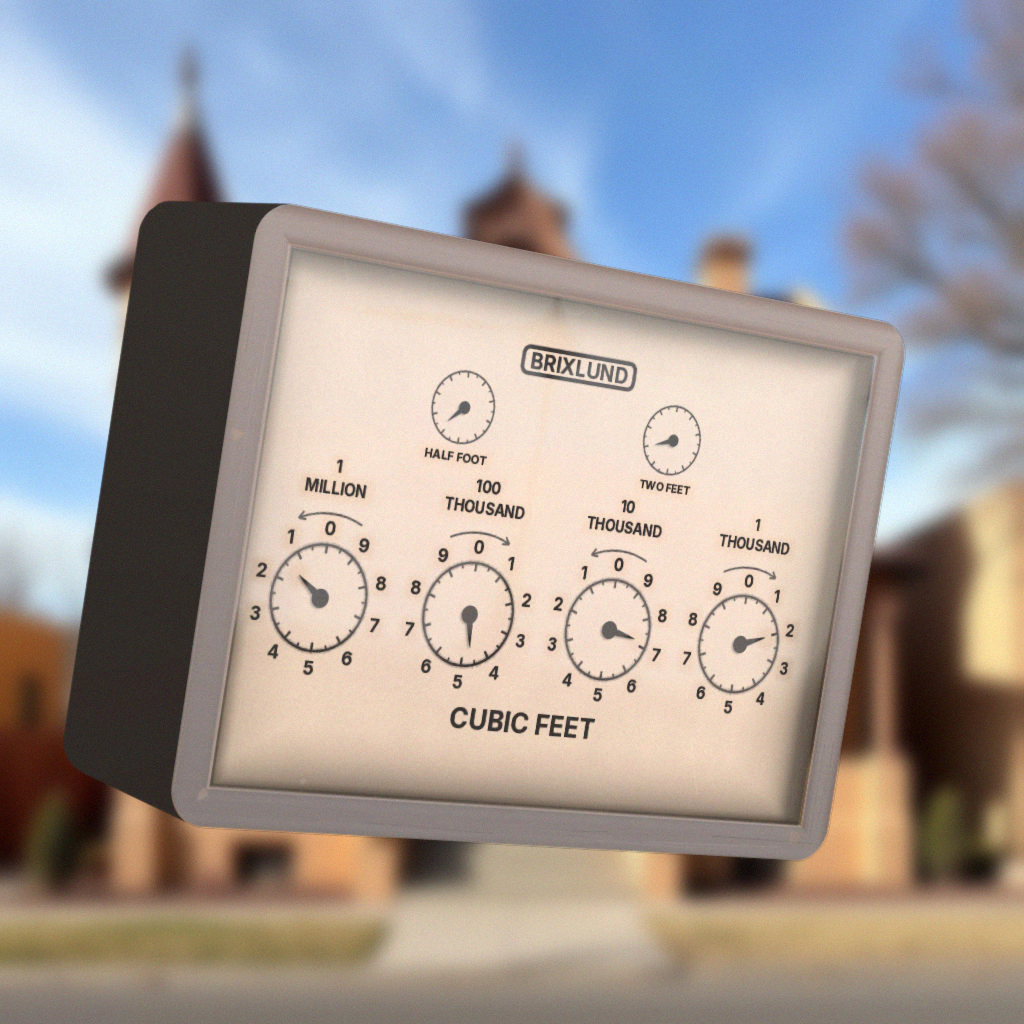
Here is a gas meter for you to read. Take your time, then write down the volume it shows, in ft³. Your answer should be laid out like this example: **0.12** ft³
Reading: **147200** ft³
